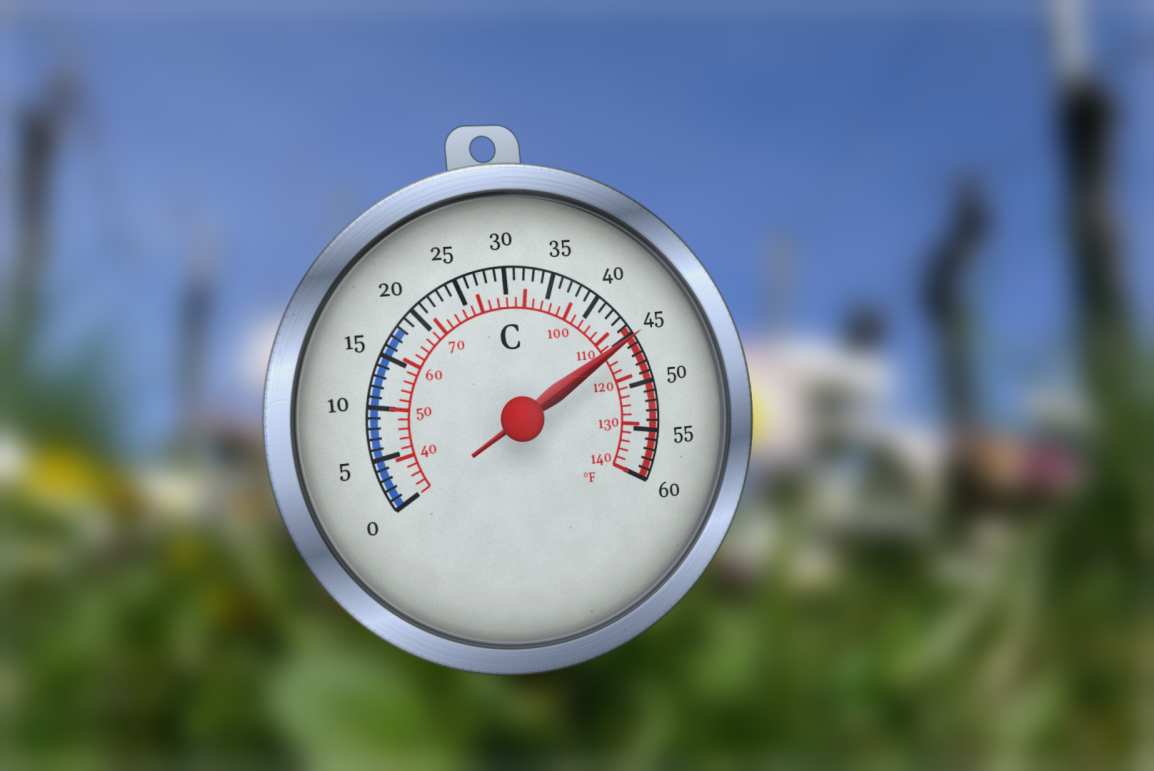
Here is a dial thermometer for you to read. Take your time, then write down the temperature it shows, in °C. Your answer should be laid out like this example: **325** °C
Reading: **45** °C
